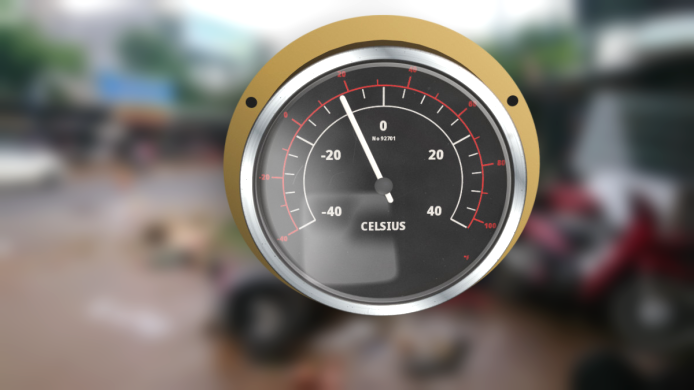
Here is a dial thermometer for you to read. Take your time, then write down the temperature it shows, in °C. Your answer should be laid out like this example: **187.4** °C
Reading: **-8** °C
